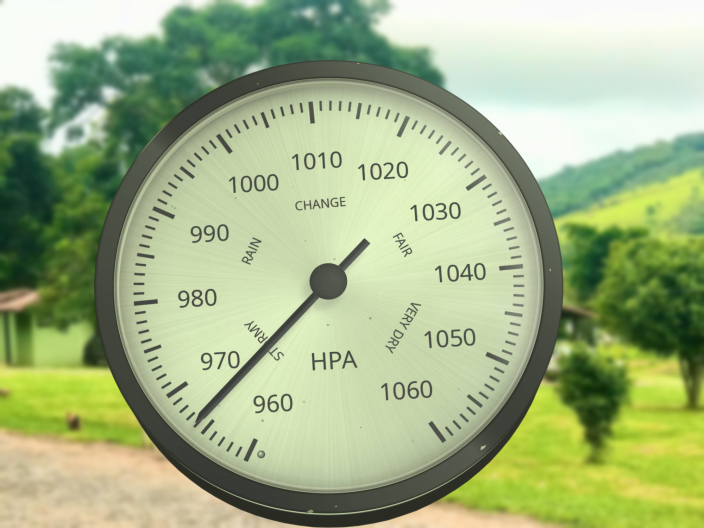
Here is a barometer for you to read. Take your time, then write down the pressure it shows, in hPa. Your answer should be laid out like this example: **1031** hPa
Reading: **966** hPa
